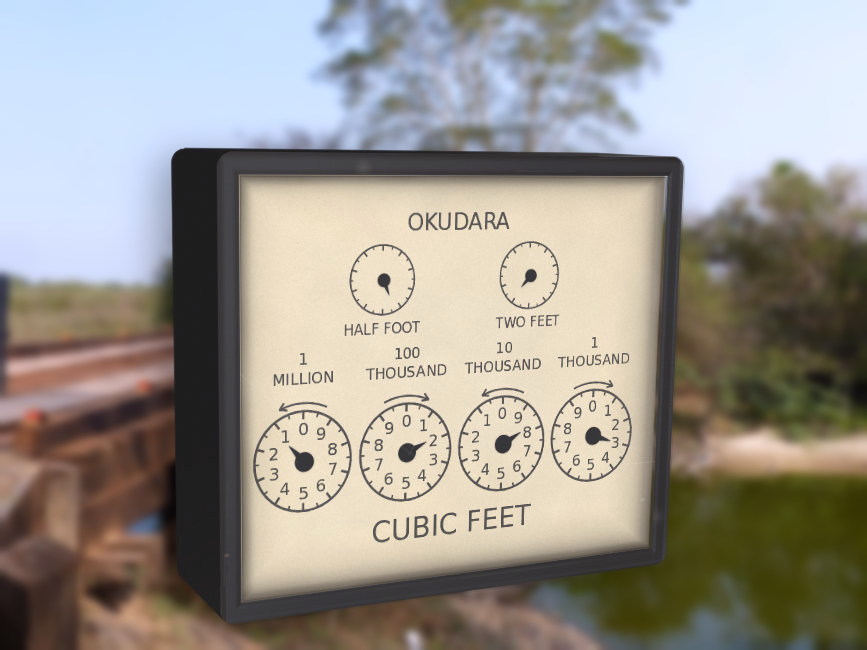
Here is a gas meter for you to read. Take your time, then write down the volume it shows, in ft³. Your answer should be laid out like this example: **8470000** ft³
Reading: **118300** ft³
